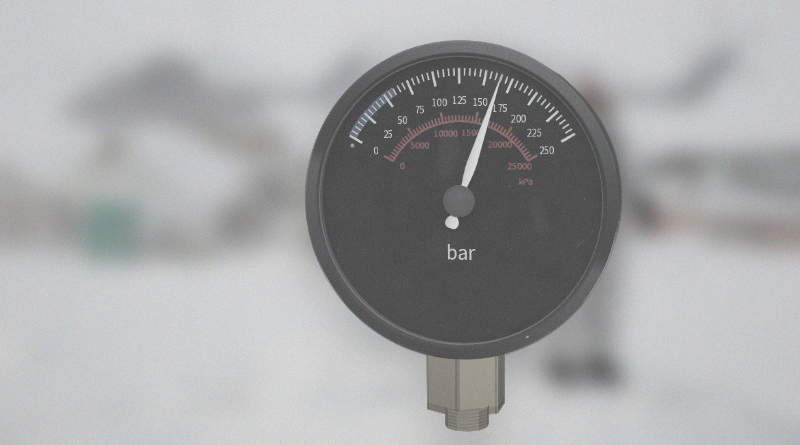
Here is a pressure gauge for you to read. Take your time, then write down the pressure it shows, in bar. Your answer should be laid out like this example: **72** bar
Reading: **165** bar
